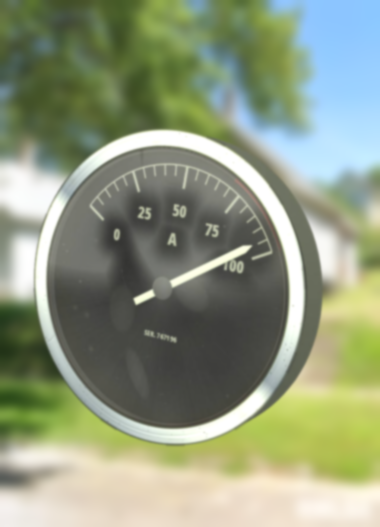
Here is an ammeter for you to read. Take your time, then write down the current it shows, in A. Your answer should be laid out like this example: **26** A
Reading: **95** A
